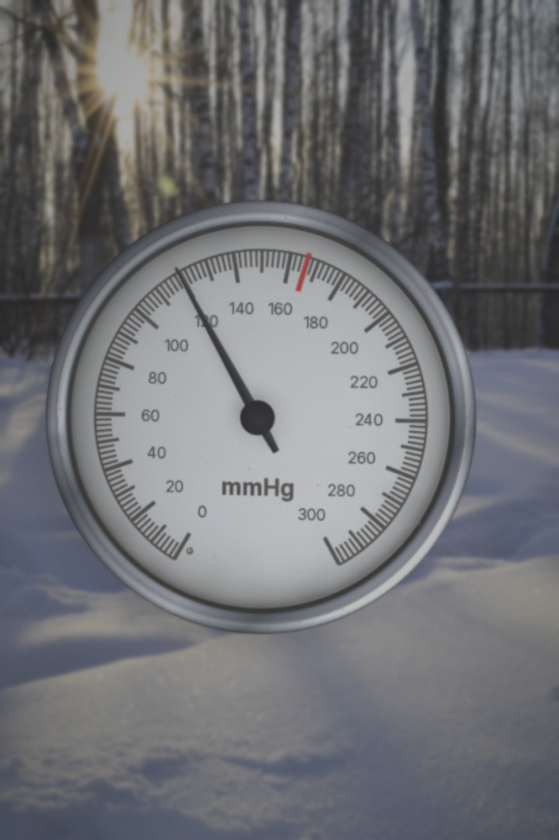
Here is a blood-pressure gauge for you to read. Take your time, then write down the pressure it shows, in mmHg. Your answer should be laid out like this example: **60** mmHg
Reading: **120** mmHg
